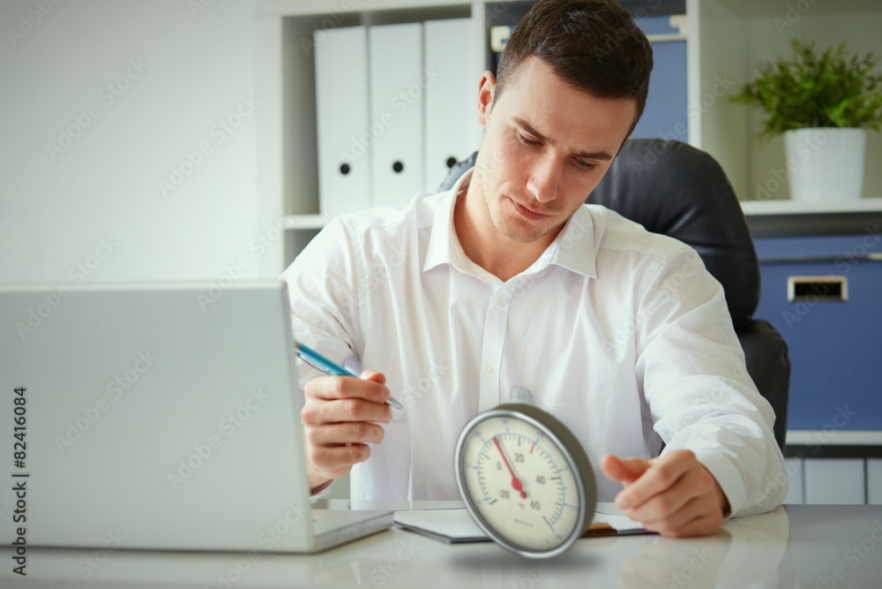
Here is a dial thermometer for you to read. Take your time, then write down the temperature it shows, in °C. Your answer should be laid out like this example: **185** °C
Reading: **10** °C
